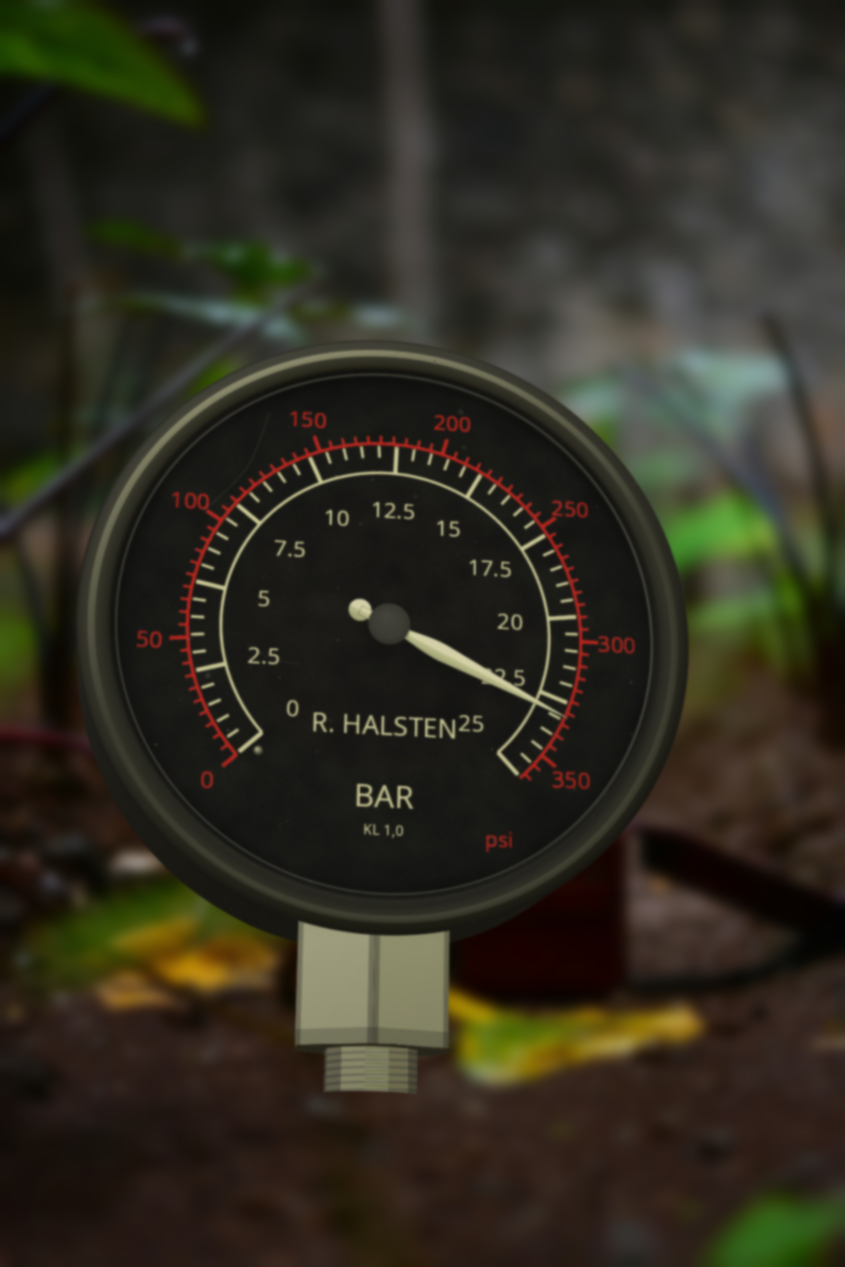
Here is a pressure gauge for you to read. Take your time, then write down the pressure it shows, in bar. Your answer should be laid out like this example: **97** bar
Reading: **23** bar
